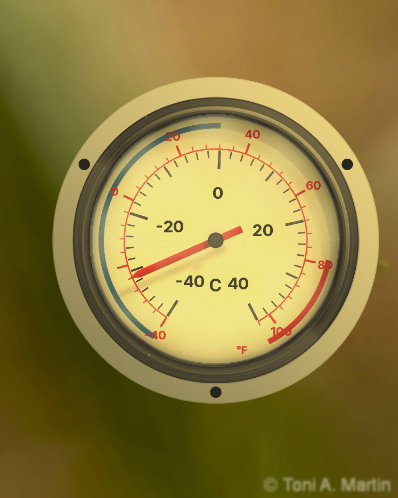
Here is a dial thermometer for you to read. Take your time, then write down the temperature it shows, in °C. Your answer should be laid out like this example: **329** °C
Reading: **-31** °C
